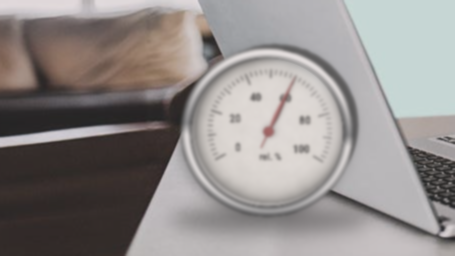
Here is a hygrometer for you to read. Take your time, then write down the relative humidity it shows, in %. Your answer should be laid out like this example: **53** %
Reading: **60** %
